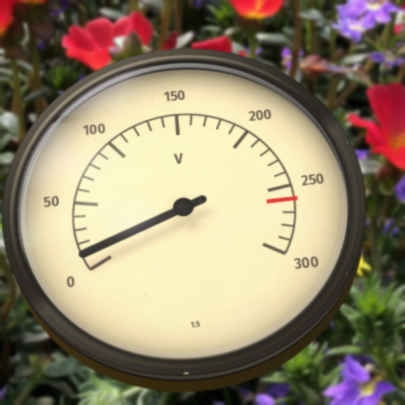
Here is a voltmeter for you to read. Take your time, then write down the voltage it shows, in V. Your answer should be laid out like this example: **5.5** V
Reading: **10** V
